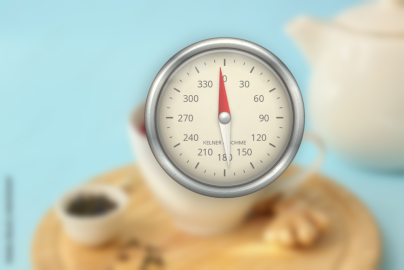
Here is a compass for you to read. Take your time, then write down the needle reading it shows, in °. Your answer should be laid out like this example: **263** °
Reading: **355** °
